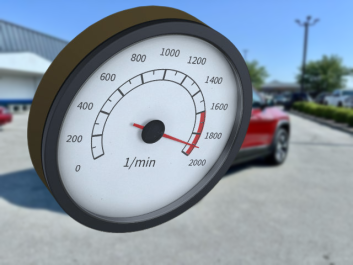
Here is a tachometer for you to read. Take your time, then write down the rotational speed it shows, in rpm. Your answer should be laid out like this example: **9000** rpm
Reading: **1900** rpm
